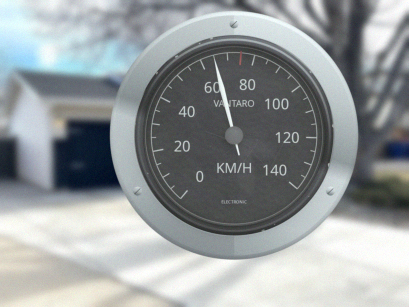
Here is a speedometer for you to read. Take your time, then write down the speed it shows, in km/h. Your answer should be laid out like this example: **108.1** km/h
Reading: **65** km/h
